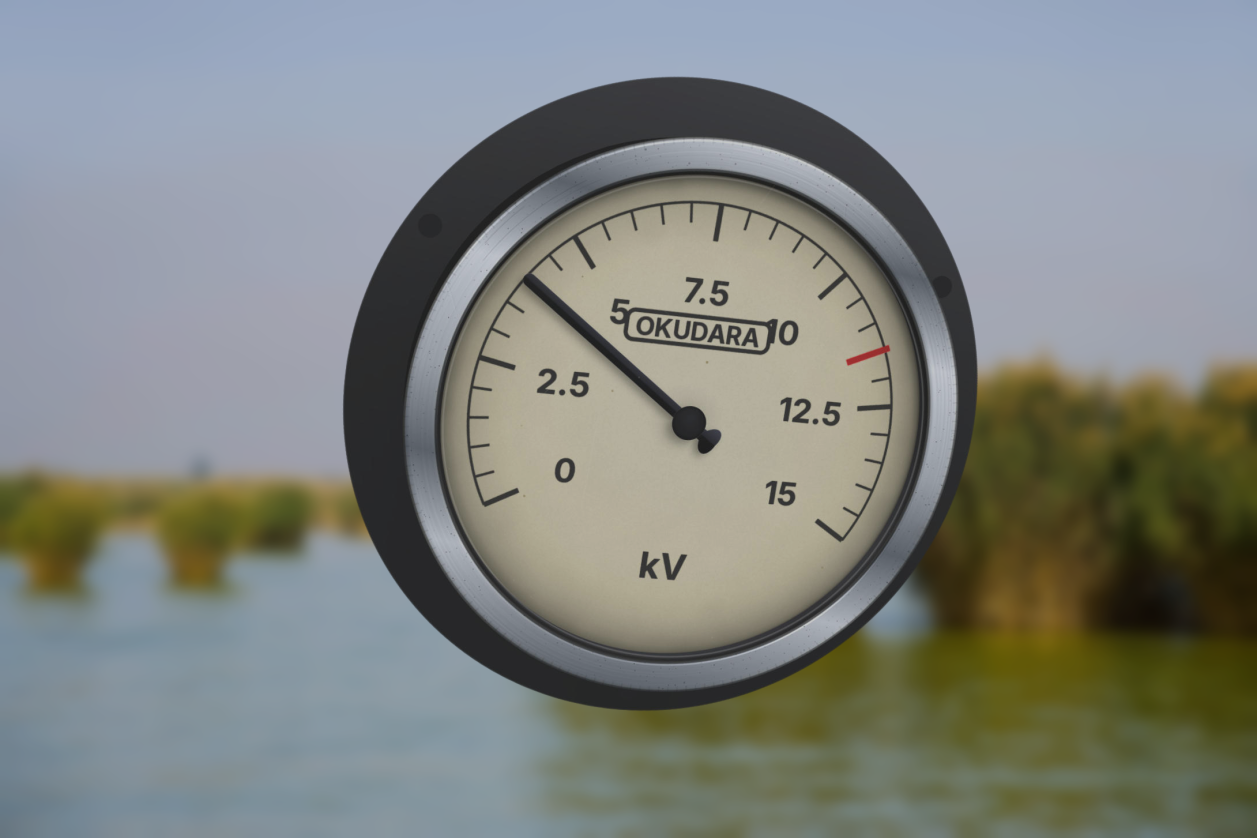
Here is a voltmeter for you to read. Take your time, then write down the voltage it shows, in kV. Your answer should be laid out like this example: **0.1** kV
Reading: **4** kV
